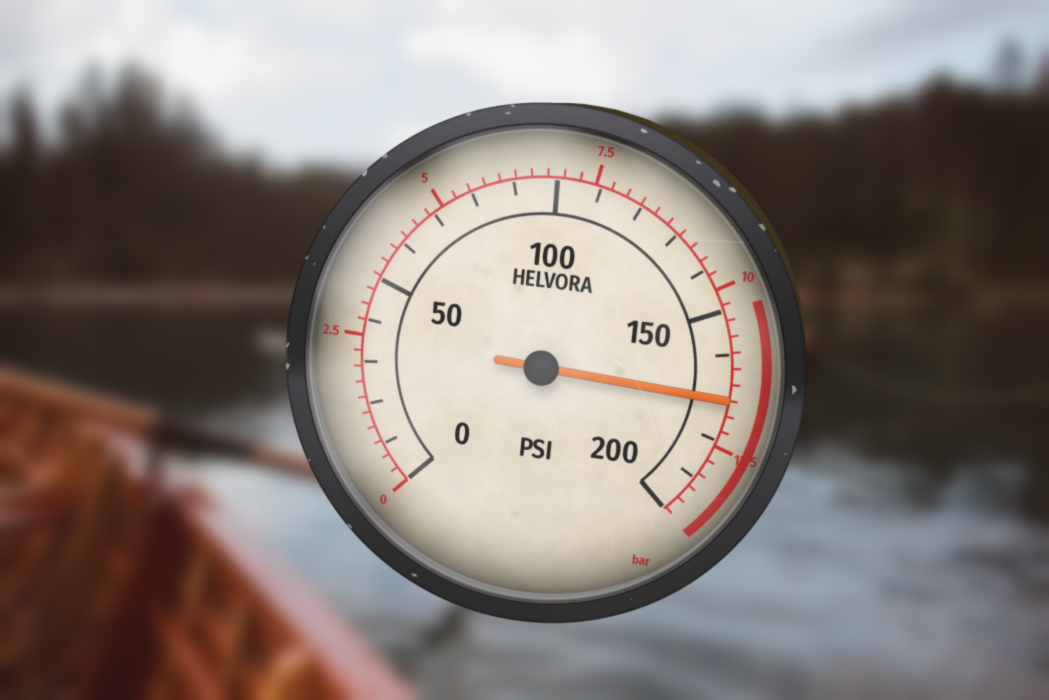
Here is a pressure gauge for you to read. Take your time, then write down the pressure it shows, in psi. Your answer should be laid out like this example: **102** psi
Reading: **170** psi
